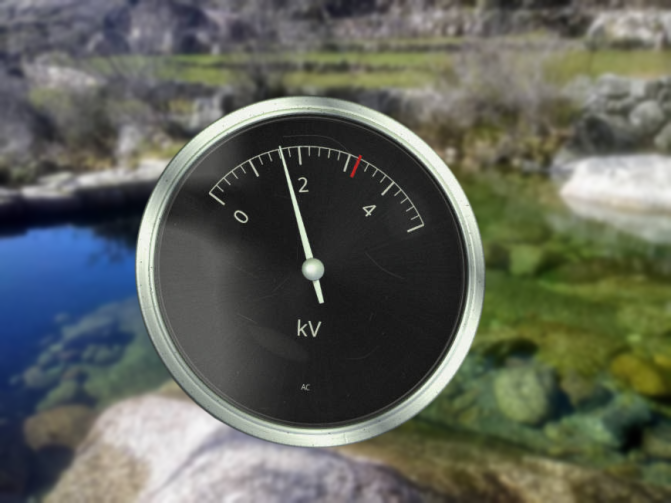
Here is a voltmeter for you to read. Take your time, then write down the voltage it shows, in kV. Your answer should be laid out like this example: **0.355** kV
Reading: **1.6** kV
